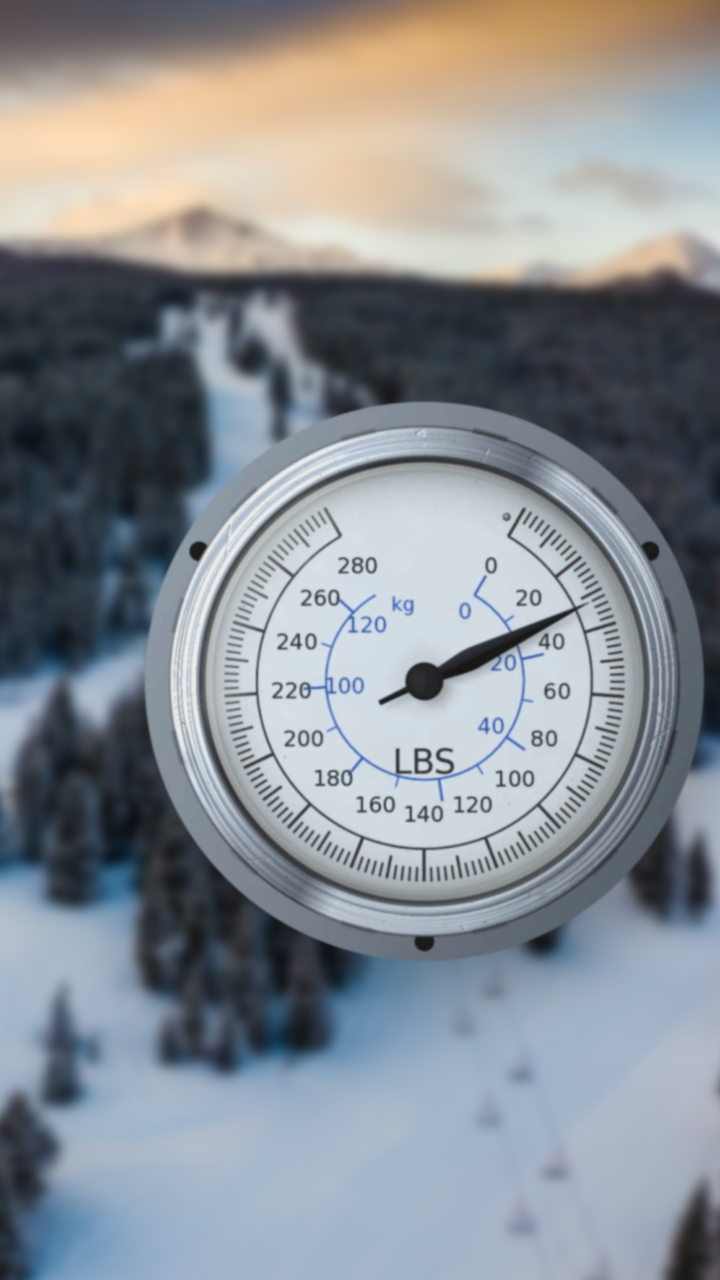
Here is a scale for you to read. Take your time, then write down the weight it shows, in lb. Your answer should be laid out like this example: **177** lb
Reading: **32** lb
